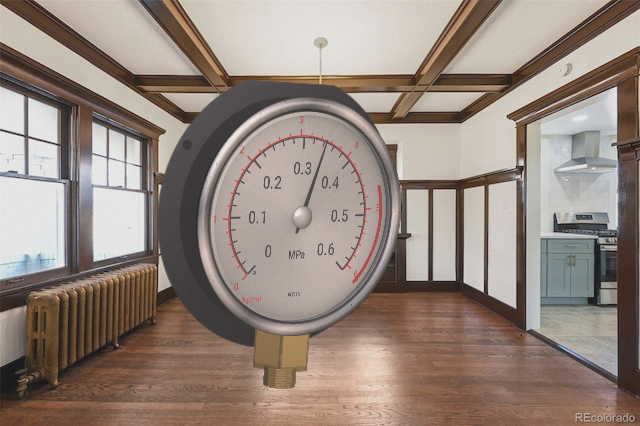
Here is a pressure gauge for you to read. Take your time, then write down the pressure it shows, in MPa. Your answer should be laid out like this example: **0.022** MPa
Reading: **0.34** MPa
